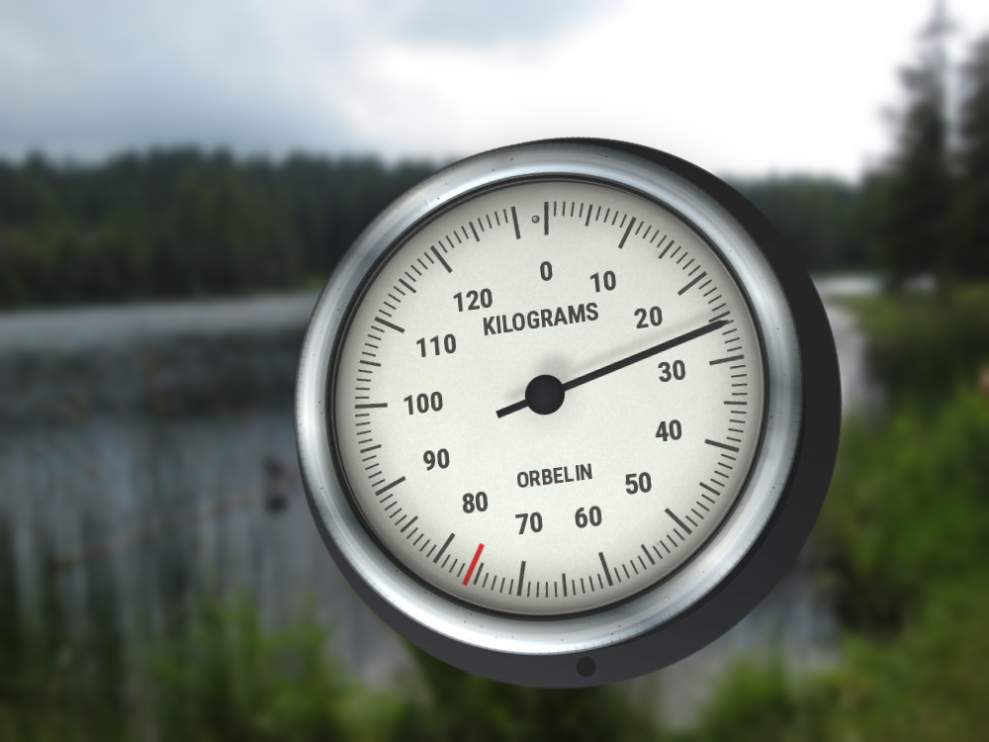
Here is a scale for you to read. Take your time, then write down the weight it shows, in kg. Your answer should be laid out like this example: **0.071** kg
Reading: **26** kg
